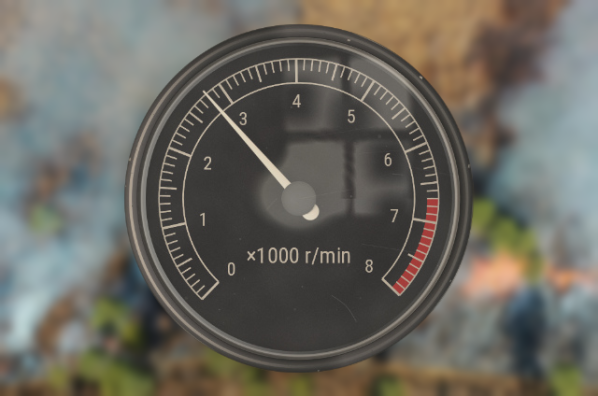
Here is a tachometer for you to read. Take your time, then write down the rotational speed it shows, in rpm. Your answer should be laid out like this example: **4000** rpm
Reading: **2800** rpm
